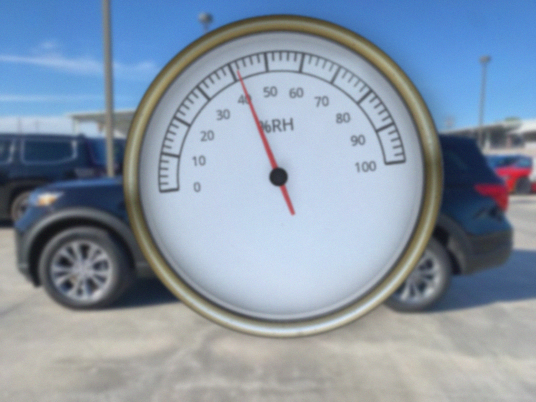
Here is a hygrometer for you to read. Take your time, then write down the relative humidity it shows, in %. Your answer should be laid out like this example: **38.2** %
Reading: **42** %
